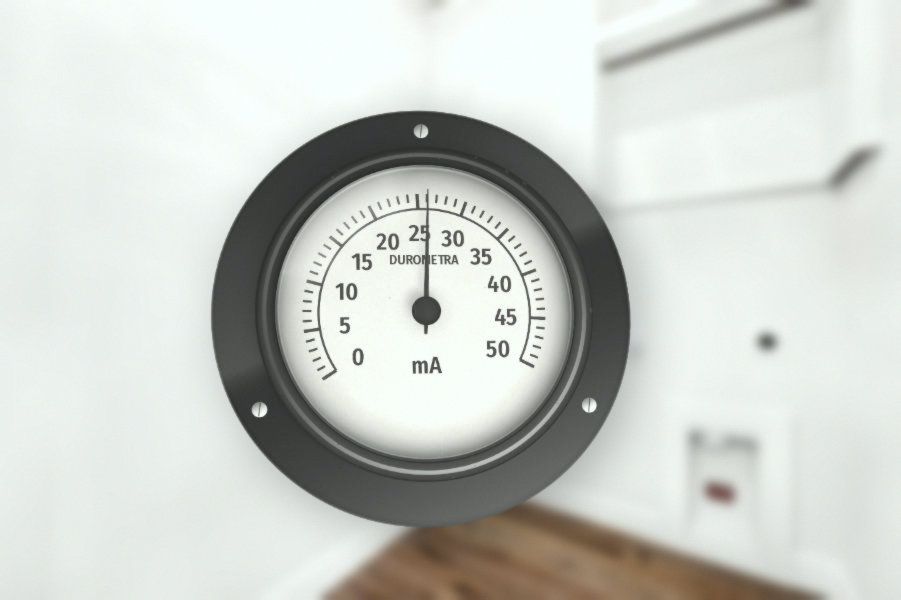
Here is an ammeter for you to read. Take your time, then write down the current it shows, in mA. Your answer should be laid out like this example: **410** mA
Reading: **26** mA
